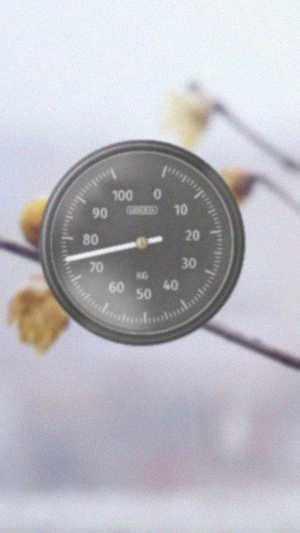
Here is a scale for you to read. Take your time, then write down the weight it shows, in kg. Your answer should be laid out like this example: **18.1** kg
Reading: **75** kg
